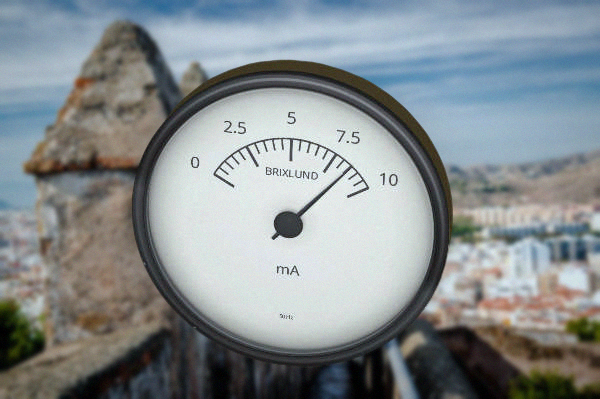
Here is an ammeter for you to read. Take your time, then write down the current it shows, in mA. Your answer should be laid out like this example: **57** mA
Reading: **8.5** mA
